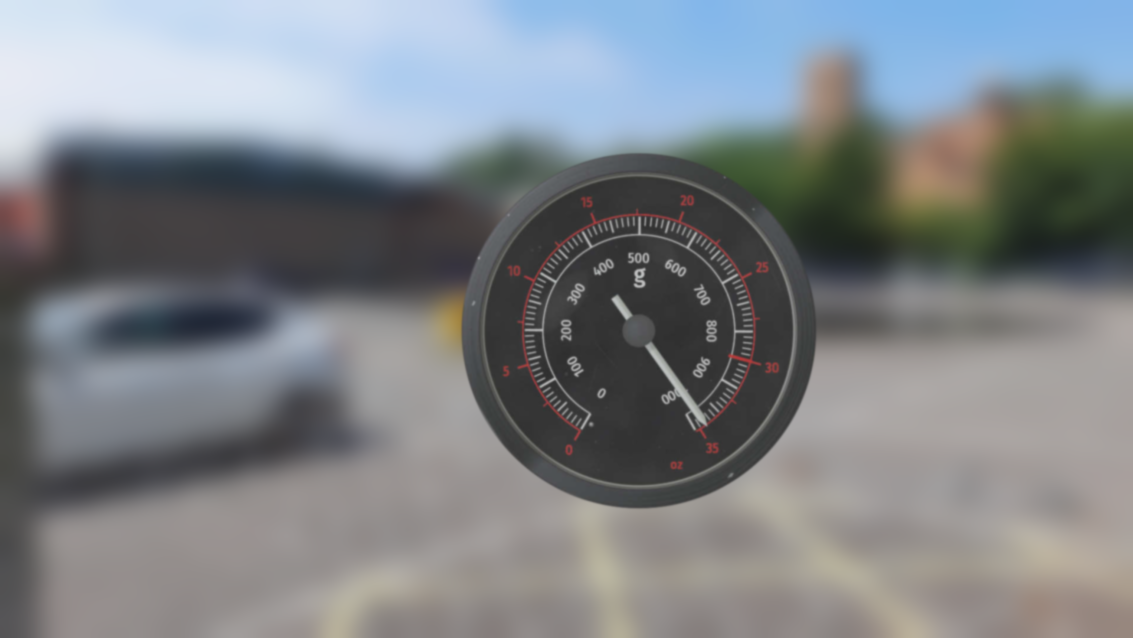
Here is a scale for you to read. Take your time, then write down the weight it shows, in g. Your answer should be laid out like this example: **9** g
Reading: **980** g
